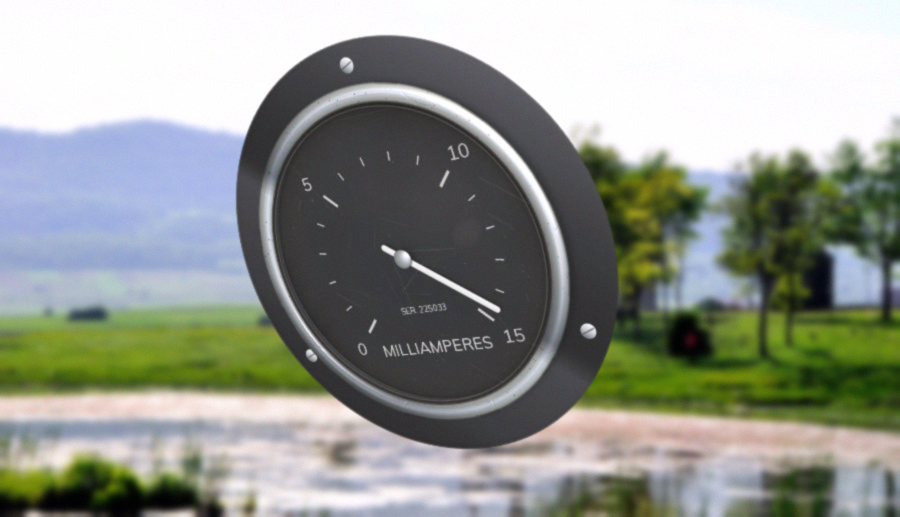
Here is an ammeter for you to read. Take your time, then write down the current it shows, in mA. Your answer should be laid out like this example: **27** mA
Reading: **14.5** mA
